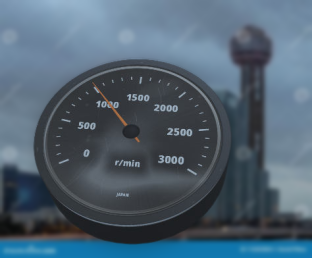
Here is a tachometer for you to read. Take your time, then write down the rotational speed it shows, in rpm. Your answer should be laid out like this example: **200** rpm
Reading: **1000** rpm
